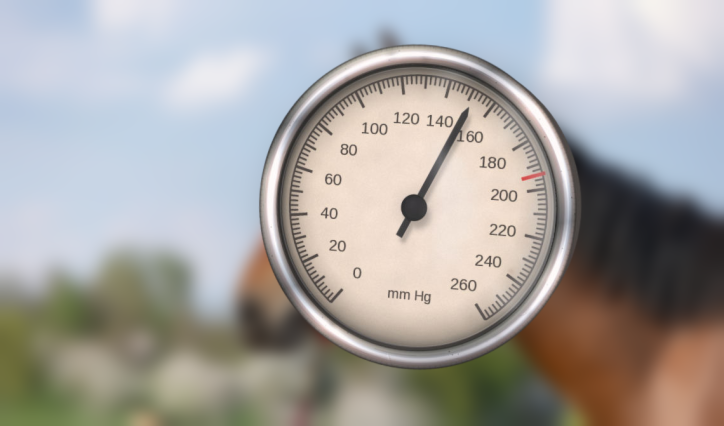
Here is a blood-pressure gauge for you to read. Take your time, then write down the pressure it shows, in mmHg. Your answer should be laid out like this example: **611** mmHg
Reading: **152** mmHg
